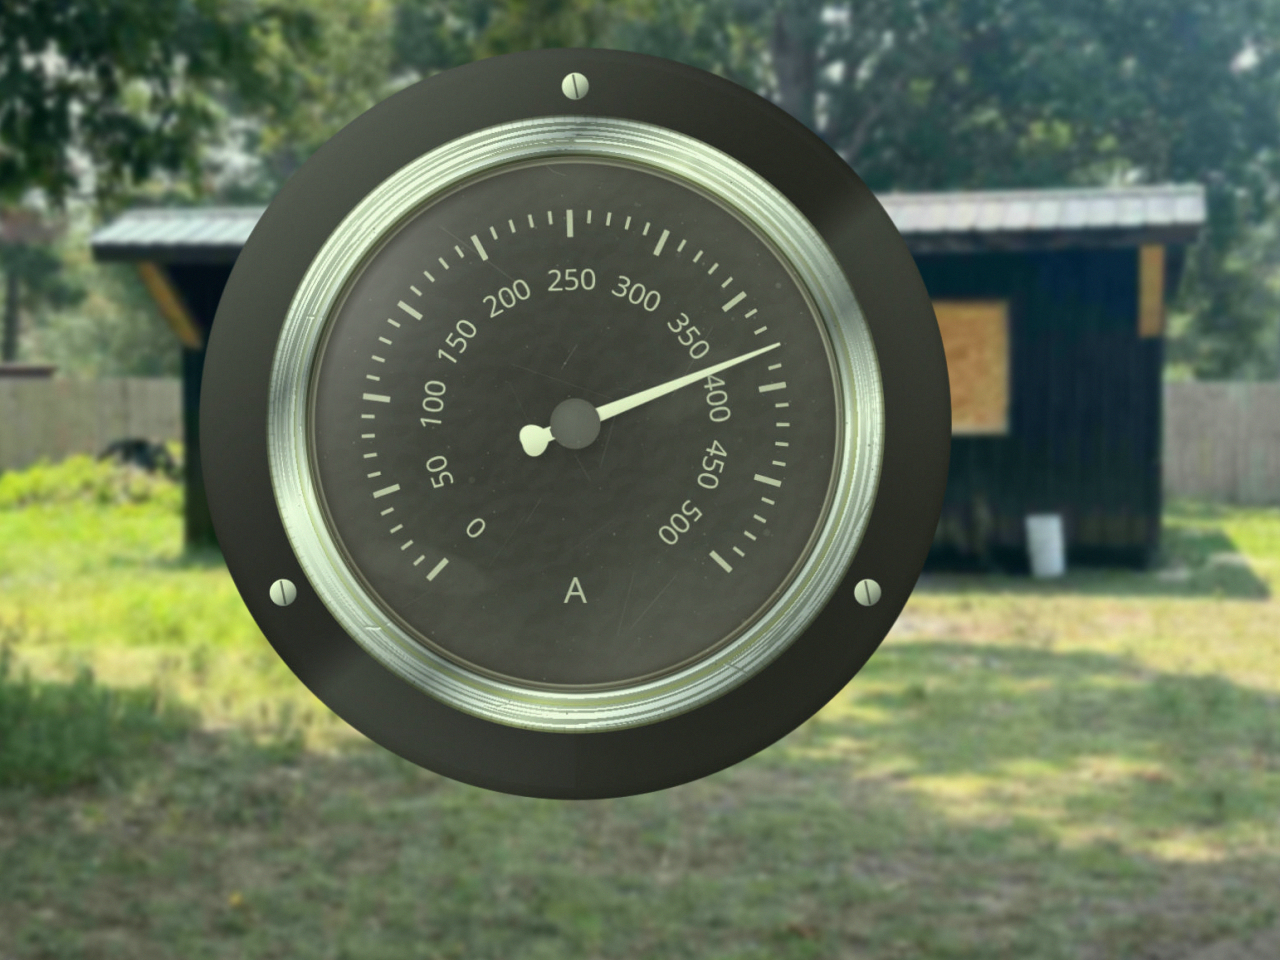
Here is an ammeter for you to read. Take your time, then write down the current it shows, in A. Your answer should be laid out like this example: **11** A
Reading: **380** A
